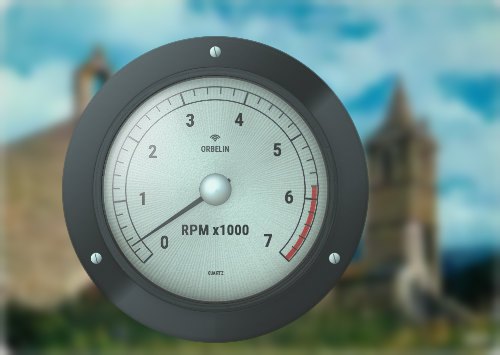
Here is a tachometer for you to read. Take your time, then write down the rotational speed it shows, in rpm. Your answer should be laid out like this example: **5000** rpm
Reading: **300** rpm
